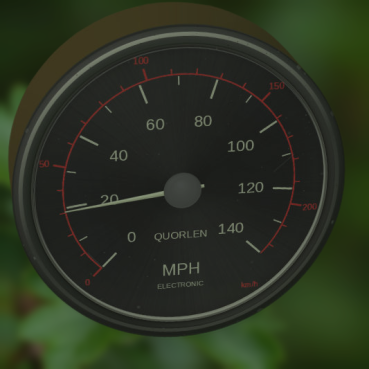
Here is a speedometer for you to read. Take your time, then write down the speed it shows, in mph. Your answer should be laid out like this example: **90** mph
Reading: **20** mph
